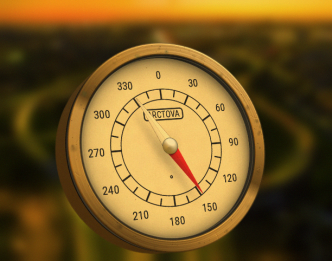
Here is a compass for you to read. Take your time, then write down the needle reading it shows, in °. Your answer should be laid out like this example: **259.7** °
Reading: **150** °
